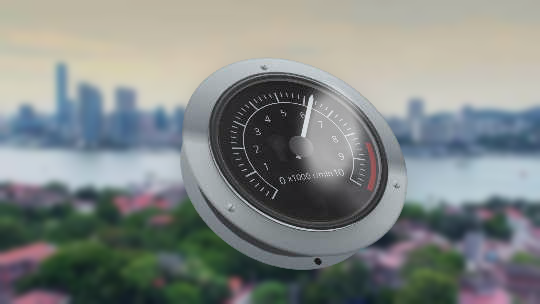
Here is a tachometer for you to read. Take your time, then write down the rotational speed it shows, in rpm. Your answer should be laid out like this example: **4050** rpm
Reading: **6200** rpm
